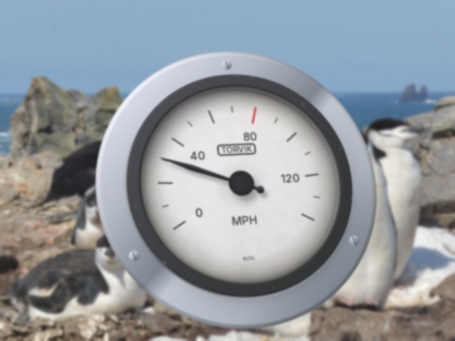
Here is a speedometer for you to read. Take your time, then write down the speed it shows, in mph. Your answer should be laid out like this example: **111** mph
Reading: **30** mph
